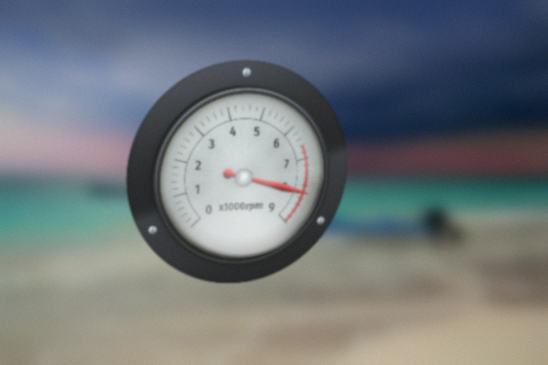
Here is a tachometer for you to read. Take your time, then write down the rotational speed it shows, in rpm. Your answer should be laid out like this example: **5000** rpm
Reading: **8000** rpm
